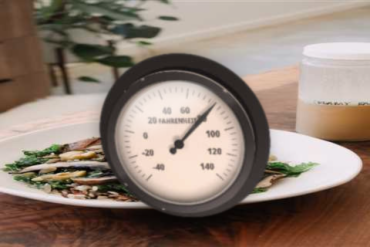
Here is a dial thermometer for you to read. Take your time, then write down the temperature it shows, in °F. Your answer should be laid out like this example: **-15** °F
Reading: **80** °F
